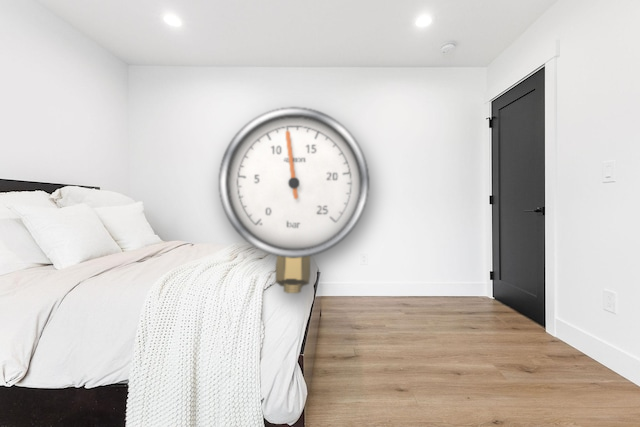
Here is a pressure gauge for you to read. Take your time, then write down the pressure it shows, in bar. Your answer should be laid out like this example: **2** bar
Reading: **12** bar
